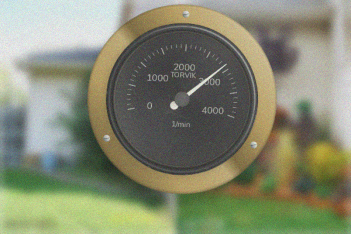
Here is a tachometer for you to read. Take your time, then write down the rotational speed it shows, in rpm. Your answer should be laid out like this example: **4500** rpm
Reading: **2900** rpm
